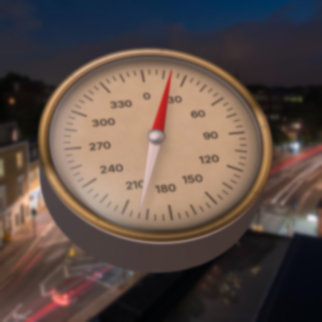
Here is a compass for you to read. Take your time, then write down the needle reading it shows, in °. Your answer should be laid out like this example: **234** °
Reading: **20** °
